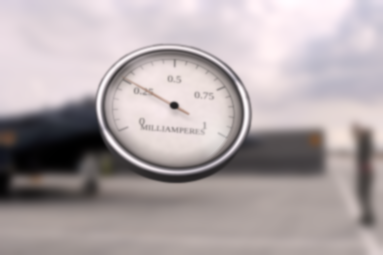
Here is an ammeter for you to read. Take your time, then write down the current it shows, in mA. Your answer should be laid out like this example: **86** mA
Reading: **0.25** mA
